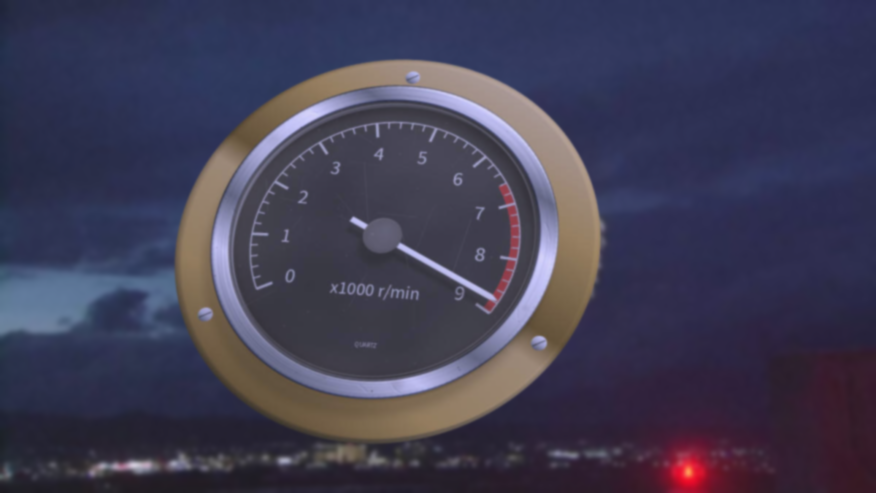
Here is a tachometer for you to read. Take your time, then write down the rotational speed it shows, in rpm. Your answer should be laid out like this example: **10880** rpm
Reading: **8800** rpm
